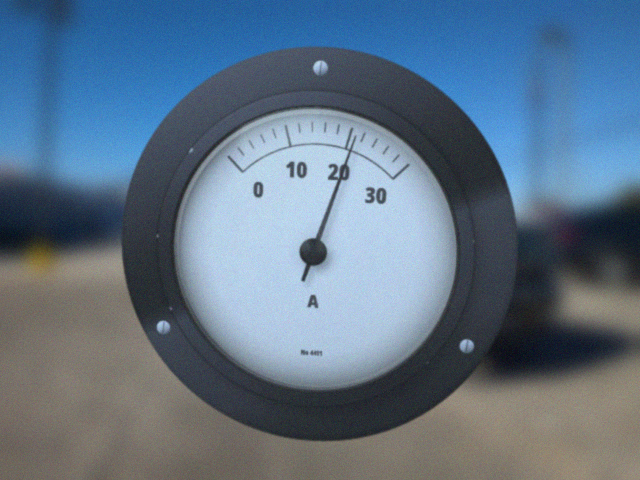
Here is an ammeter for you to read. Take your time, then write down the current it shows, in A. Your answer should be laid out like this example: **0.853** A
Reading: **21** A
